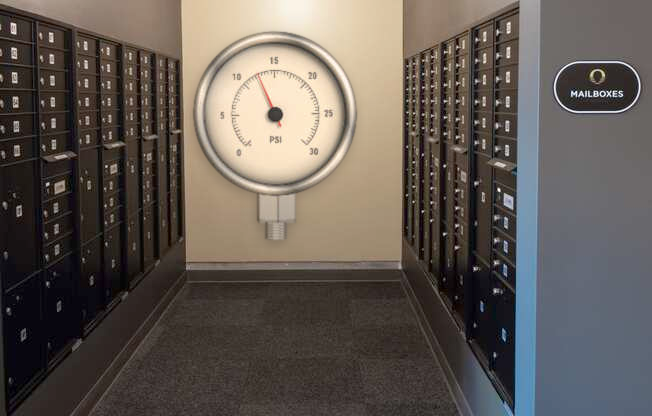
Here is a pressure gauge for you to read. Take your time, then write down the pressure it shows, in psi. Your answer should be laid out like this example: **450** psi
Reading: **12.5** psi
